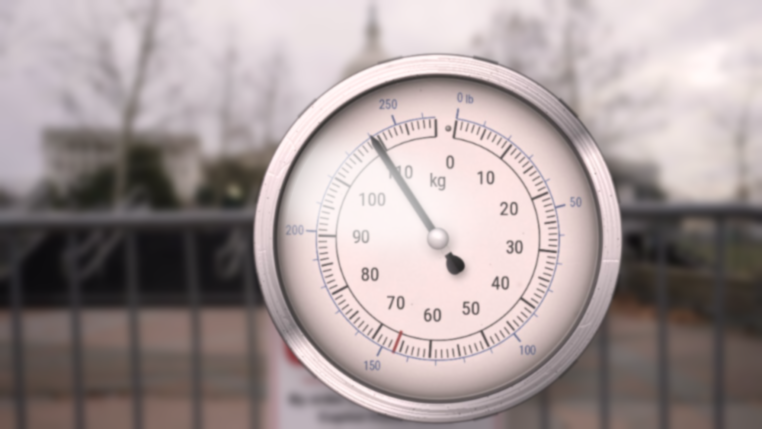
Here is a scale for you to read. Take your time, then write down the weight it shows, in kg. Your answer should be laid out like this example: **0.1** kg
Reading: **109** kg
